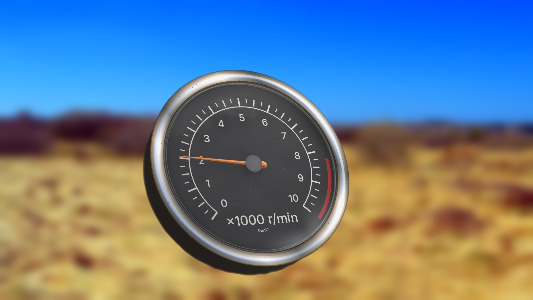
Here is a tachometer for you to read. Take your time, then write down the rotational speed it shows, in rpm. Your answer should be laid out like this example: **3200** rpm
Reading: **2000** rpm
